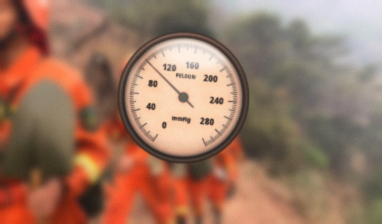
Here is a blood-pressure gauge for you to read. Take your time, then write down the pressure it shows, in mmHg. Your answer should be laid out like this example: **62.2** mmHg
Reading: **100** mmHg
